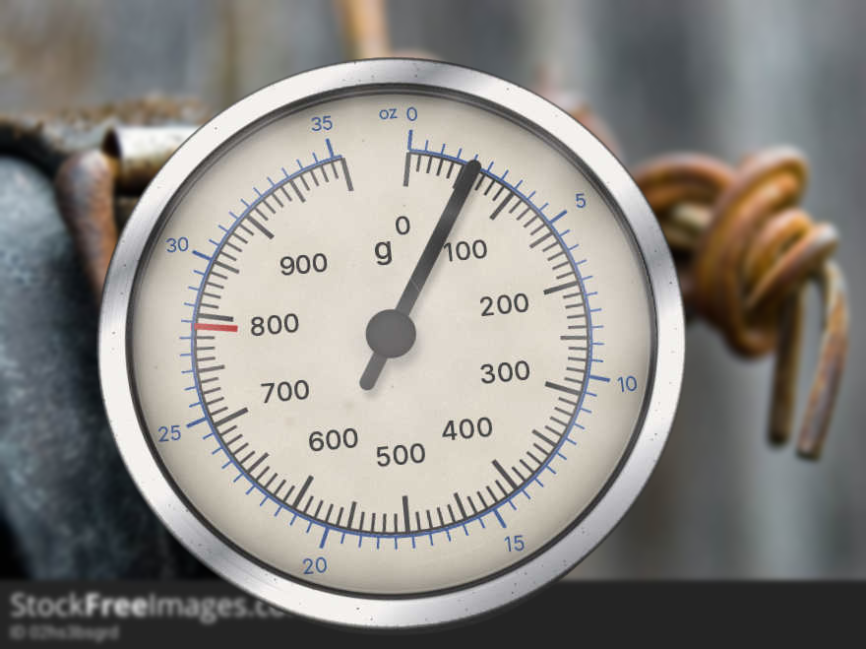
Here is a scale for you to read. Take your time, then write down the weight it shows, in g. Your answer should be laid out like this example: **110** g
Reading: **60** g
